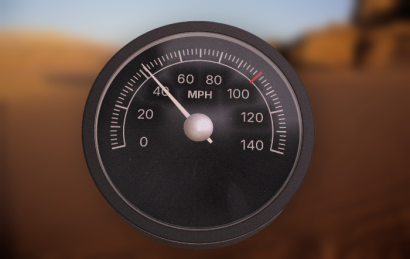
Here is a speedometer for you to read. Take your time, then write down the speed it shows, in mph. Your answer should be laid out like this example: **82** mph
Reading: **42** mph
